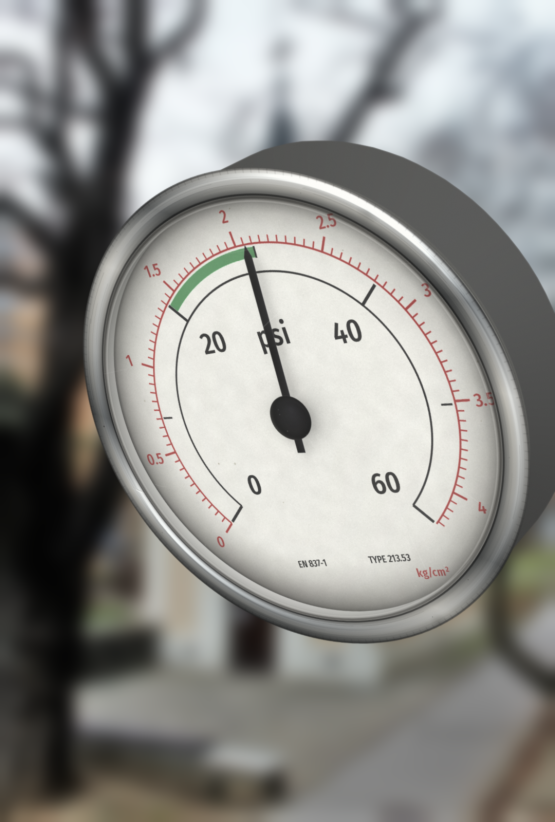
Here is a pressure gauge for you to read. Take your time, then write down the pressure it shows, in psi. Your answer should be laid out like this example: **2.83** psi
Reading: **30** psi
